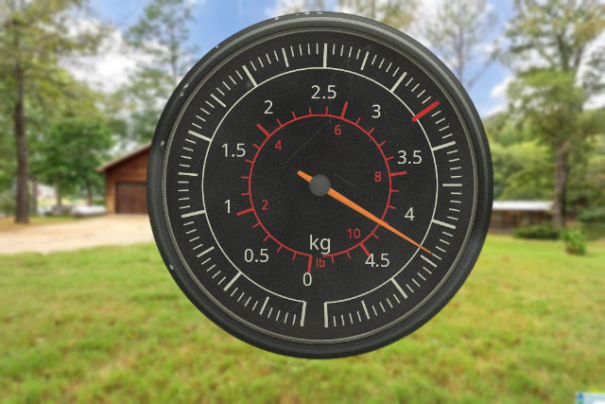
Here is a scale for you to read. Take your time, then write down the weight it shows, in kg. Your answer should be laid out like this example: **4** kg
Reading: **4.2** kg
